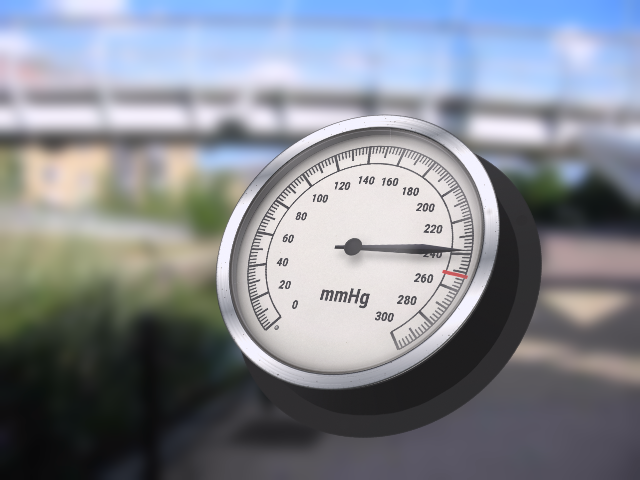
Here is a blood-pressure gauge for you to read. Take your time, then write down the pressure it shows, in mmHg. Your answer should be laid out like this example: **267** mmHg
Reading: **240** mmHg
